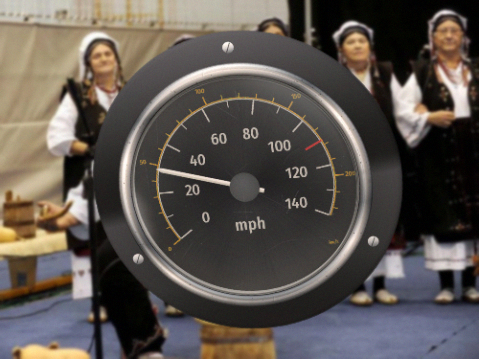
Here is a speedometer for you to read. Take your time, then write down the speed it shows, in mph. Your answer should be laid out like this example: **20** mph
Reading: **30** mph
